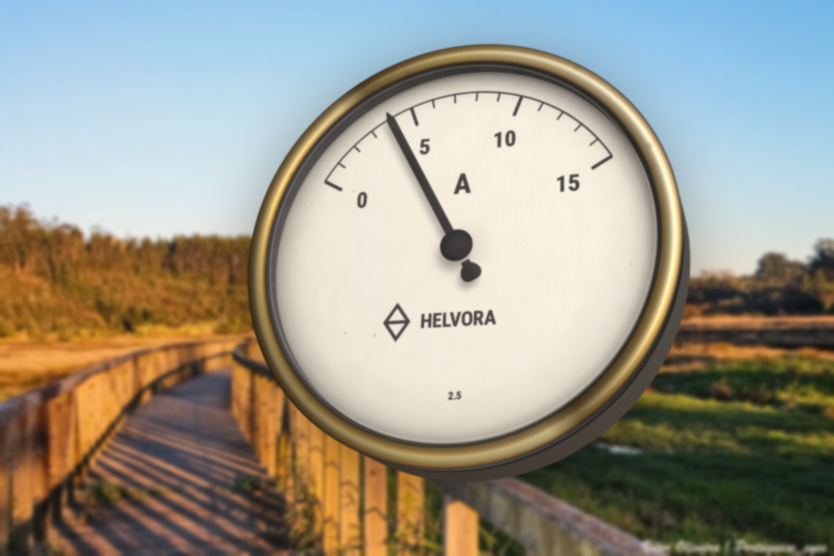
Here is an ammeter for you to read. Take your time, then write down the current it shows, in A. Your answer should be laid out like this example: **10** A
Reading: **4** A
